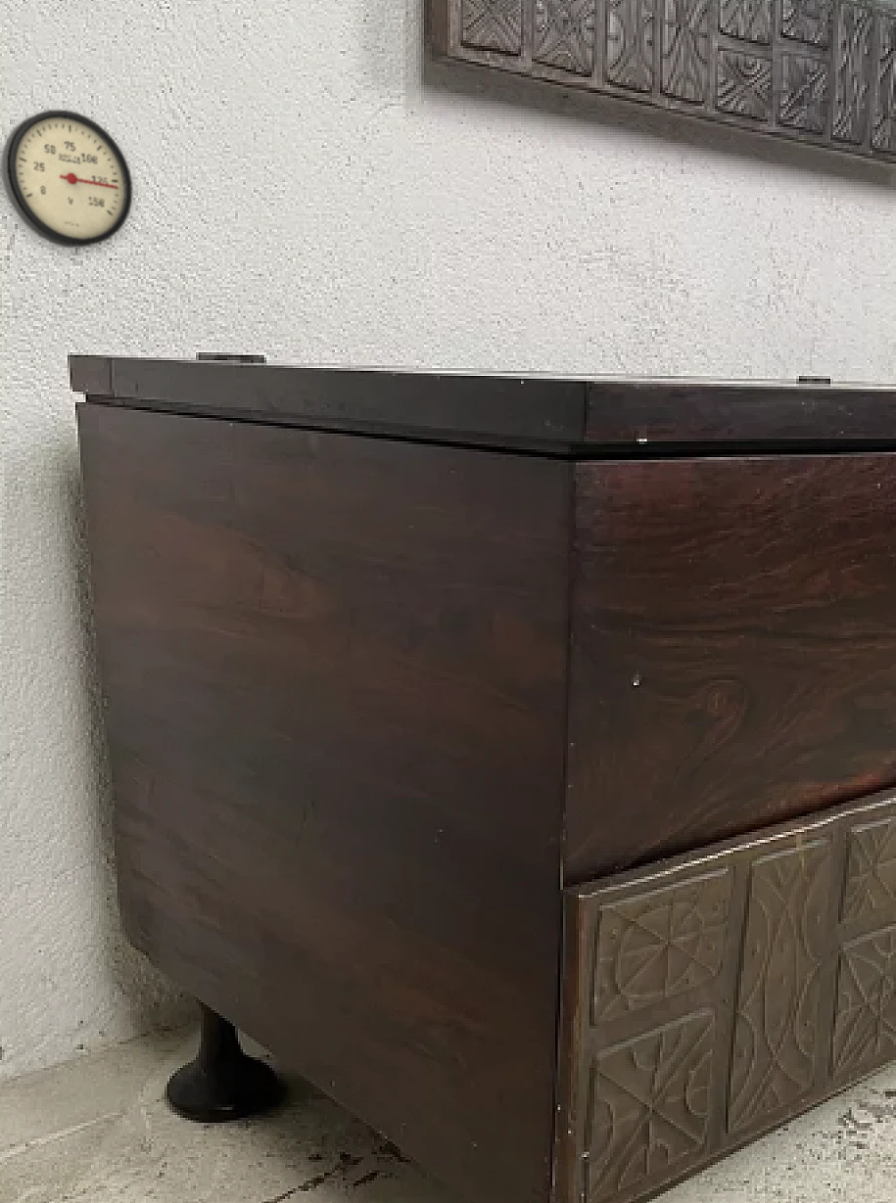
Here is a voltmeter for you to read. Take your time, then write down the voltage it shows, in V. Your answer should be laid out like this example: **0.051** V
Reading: **130** V
